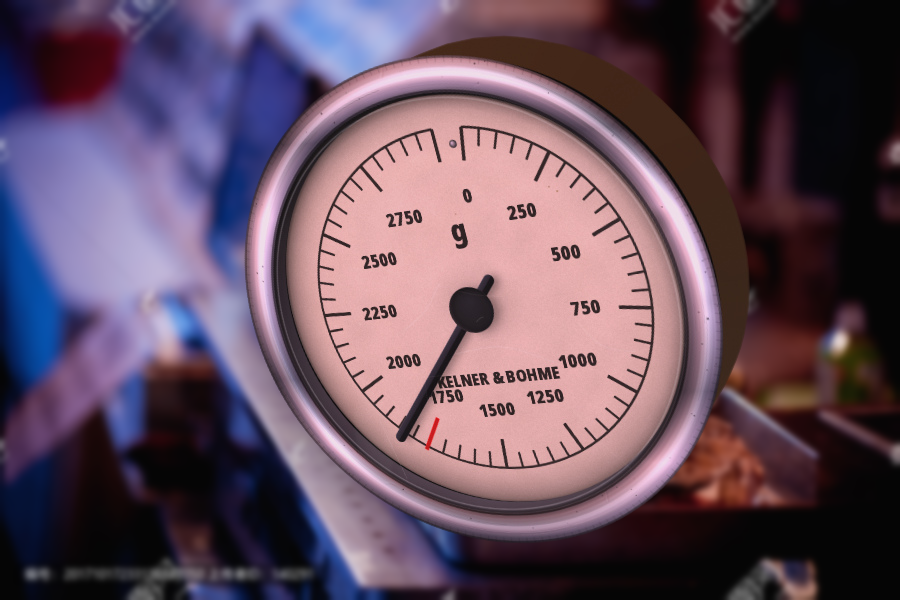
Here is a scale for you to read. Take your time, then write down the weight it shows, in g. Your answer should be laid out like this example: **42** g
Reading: **1825** g
